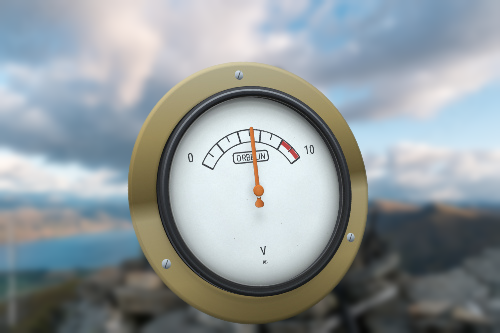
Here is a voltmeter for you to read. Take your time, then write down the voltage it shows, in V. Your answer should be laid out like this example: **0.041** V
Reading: **5** V
